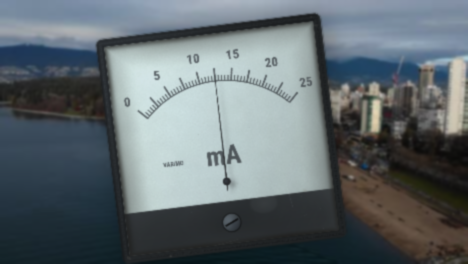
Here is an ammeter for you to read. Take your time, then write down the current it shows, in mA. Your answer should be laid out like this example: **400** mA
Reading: **12.5** mA
